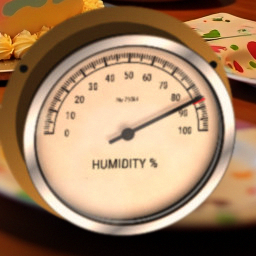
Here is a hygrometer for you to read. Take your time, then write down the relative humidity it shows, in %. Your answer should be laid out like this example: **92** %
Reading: **85** %
